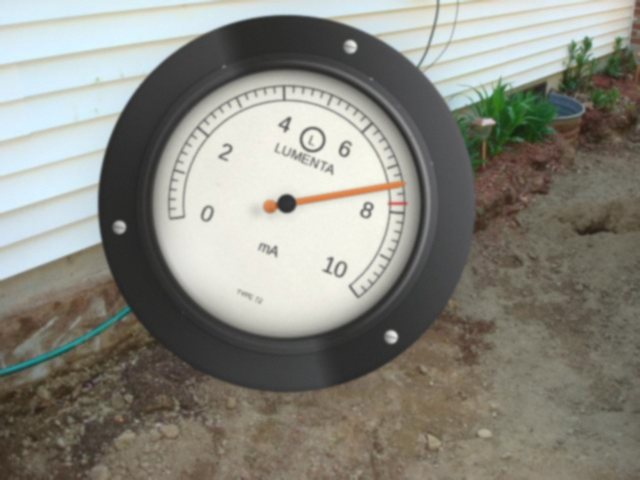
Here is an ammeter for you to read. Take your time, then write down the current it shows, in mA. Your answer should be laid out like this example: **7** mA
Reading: **7.4** mA
